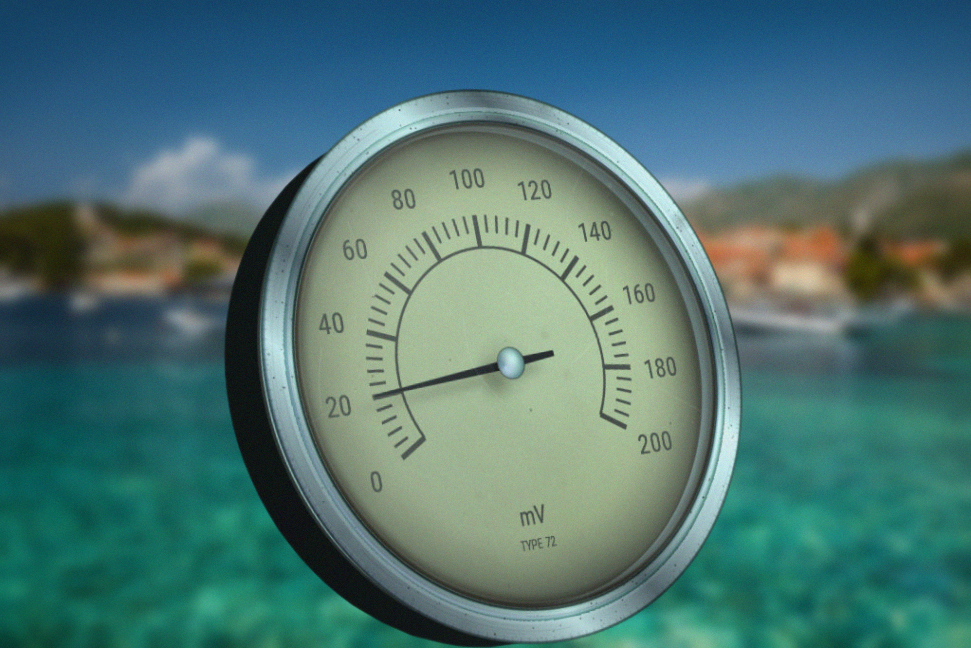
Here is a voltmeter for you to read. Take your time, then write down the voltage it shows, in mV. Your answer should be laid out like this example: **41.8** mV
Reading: **20** mV
